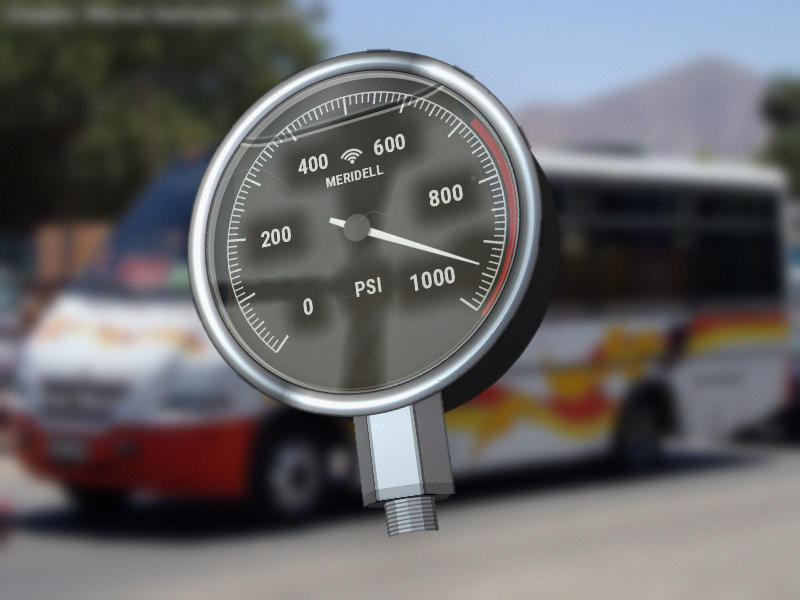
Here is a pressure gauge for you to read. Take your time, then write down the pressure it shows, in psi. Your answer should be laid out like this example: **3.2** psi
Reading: **940** psi
